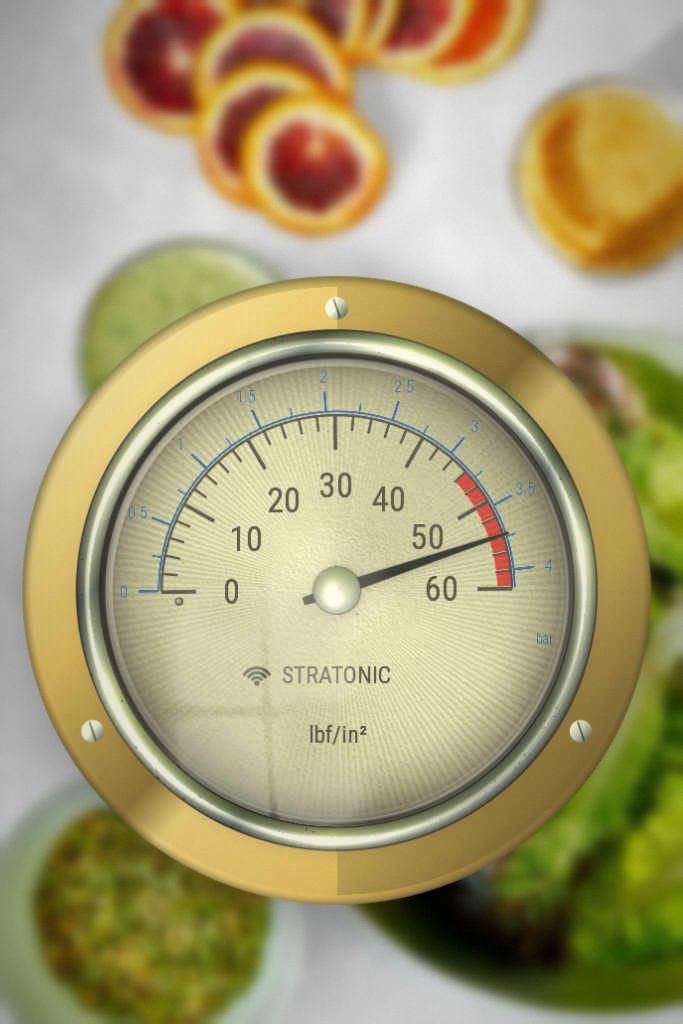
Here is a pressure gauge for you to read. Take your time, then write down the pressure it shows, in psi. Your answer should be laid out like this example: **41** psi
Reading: **54** psi
